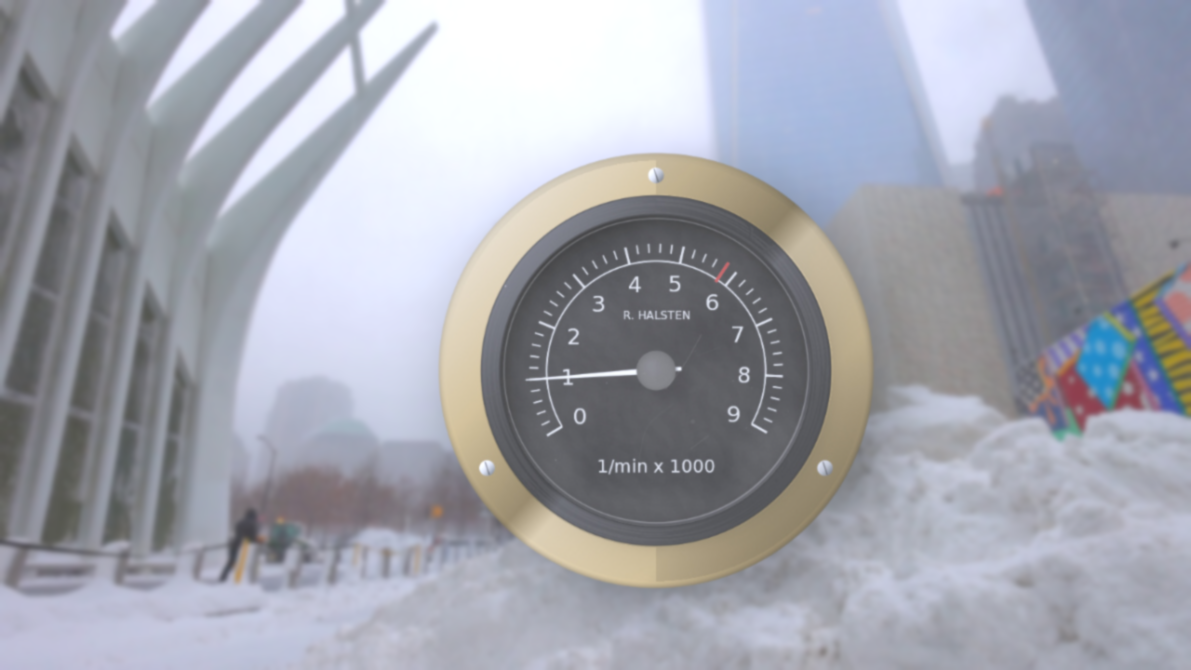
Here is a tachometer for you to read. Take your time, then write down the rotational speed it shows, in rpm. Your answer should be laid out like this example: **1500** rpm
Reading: **1000** rpm
